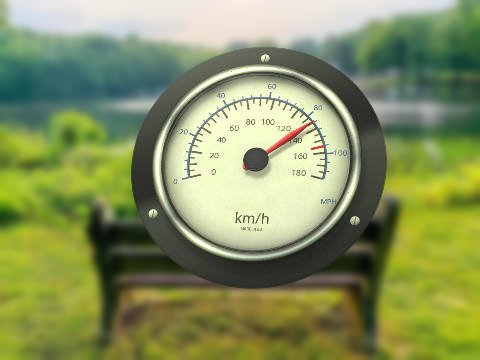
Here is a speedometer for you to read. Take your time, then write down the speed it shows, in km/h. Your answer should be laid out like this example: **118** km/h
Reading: **135** km/h
